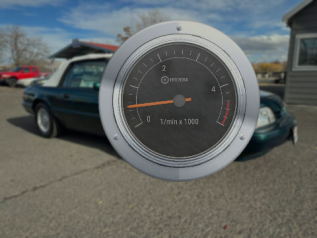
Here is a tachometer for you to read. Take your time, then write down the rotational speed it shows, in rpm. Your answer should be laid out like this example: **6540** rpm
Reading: **500** rpm
